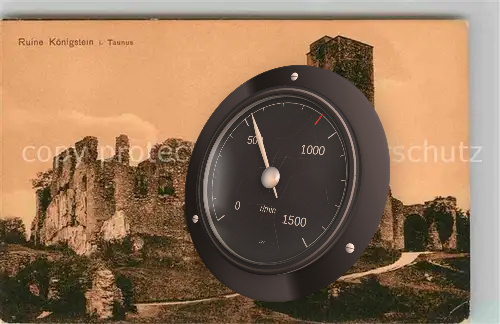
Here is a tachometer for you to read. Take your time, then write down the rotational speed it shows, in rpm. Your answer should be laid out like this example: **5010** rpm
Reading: **550** rpm
